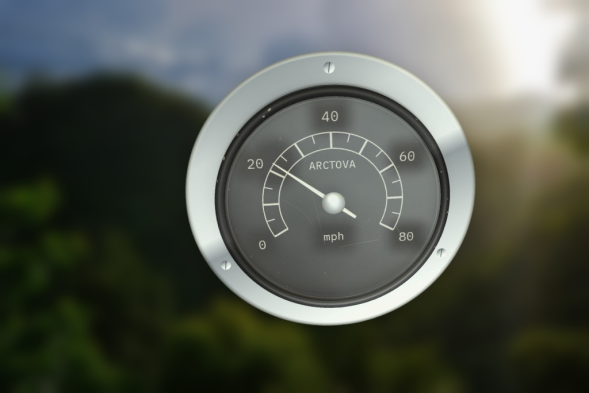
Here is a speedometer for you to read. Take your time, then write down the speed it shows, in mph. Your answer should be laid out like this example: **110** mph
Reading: **22.5** mph
